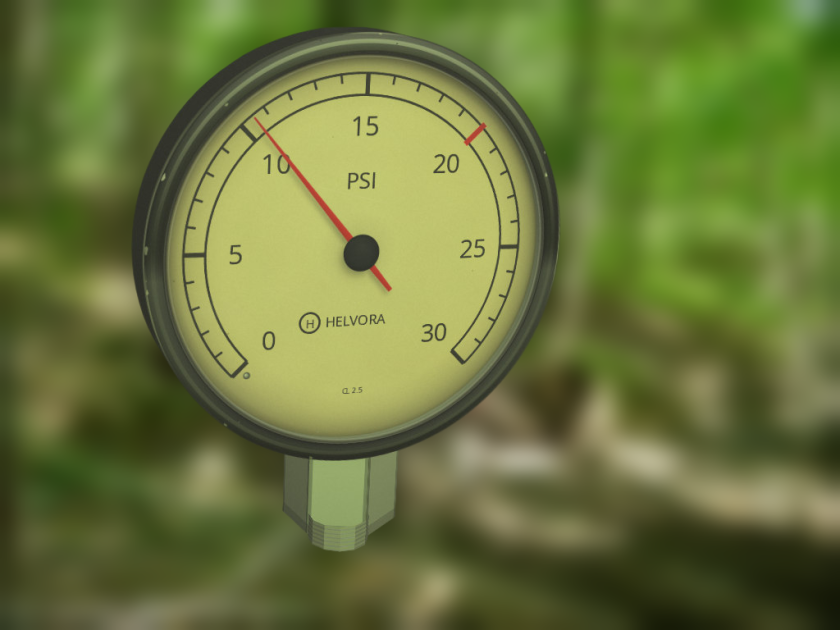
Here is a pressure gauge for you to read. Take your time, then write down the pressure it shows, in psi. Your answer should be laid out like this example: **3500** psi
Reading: **10.5** psi
